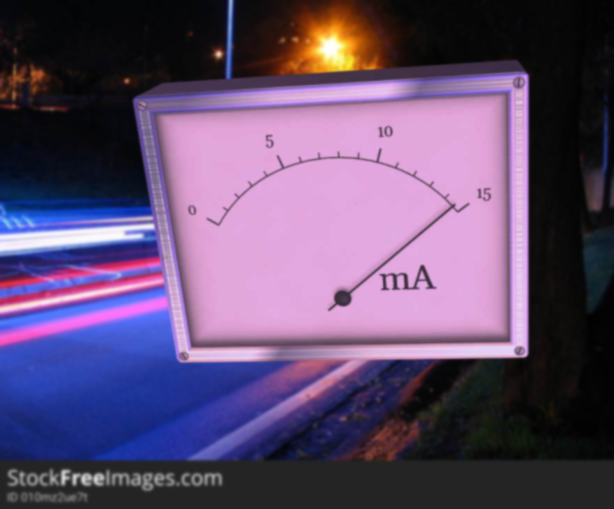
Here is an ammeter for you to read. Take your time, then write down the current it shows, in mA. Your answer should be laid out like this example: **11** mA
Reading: **14.5** mA
